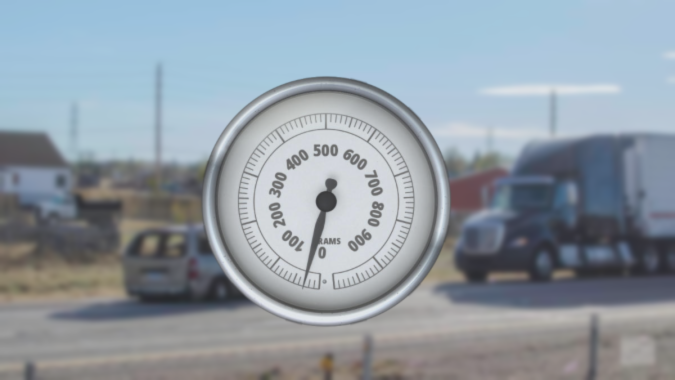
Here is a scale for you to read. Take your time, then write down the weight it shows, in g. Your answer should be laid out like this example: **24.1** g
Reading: **30** g
